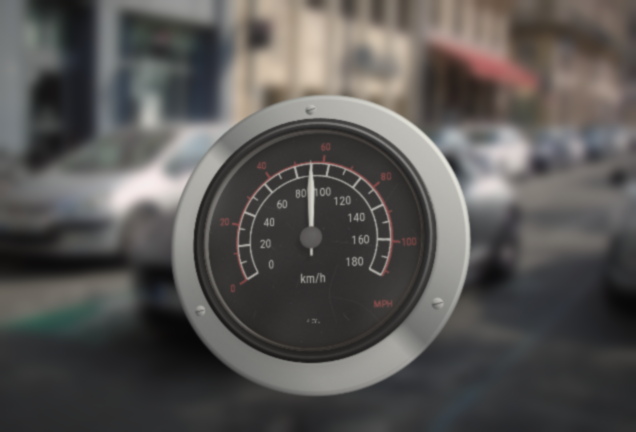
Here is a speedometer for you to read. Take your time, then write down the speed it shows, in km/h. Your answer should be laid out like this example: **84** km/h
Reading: **90** km/h
